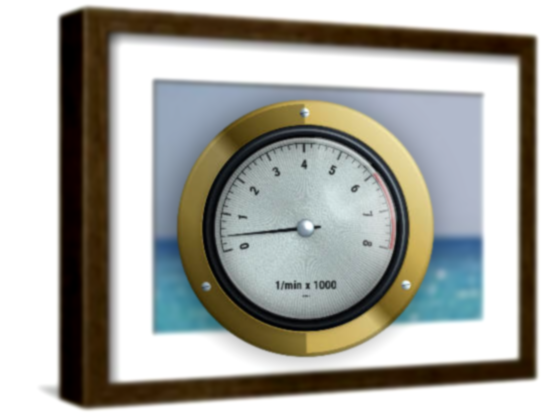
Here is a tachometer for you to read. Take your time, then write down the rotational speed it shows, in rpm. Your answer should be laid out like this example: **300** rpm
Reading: **400** rpm
